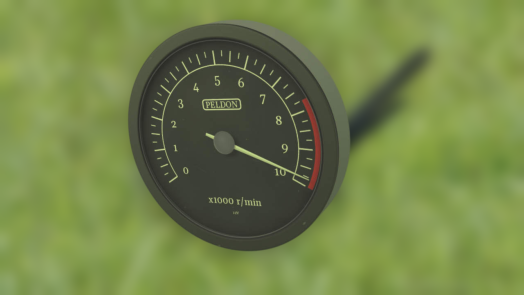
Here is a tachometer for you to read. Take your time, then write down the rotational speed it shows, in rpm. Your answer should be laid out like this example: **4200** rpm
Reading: **9750** rpm
